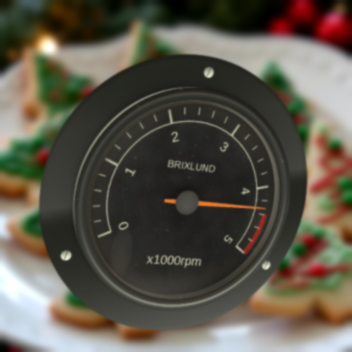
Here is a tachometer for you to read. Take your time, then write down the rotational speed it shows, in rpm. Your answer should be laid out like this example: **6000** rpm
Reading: **4300** rpm
